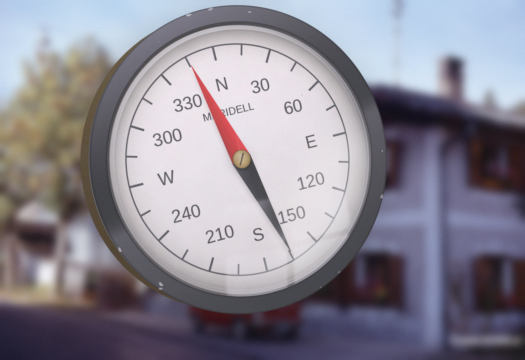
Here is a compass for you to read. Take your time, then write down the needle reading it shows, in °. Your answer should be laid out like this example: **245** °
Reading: **345** °
